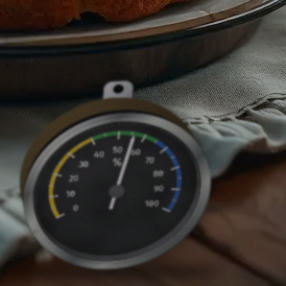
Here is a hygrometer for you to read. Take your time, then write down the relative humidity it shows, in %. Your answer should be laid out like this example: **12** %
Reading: **55** %
